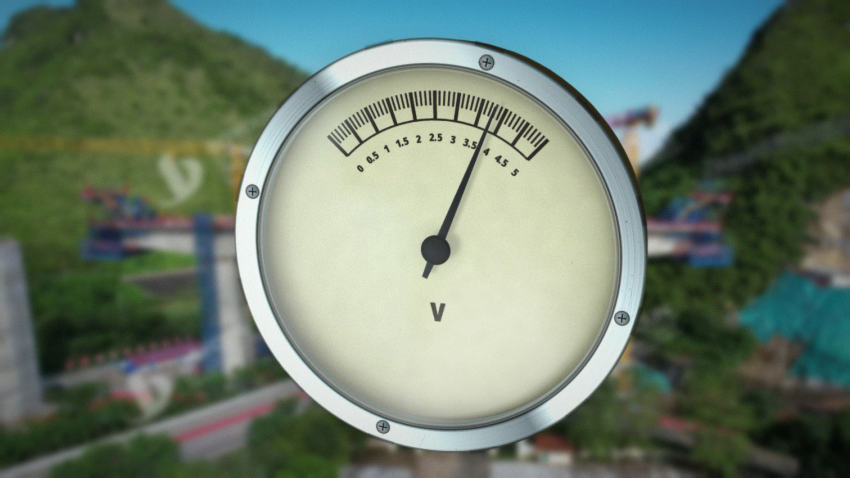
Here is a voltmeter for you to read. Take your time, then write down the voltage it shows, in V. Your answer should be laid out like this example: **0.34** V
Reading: **3.8** V
